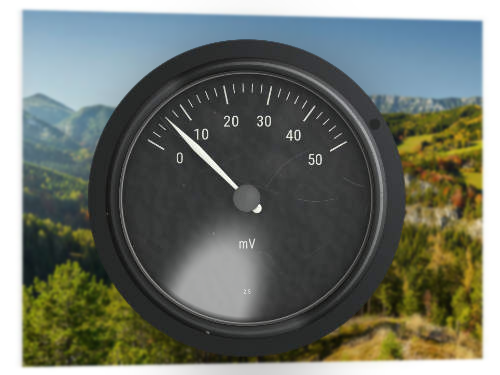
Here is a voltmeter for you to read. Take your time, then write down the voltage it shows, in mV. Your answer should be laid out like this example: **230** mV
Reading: **6** mV
